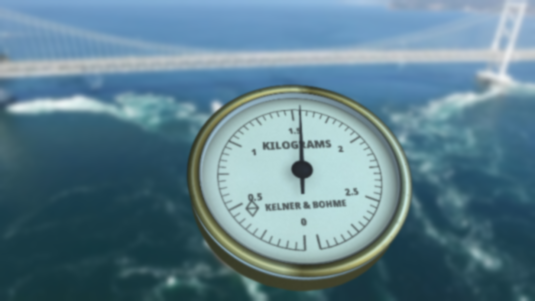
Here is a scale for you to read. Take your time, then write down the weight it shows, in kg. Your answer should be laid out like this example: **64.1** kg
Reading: **1.55** kg
